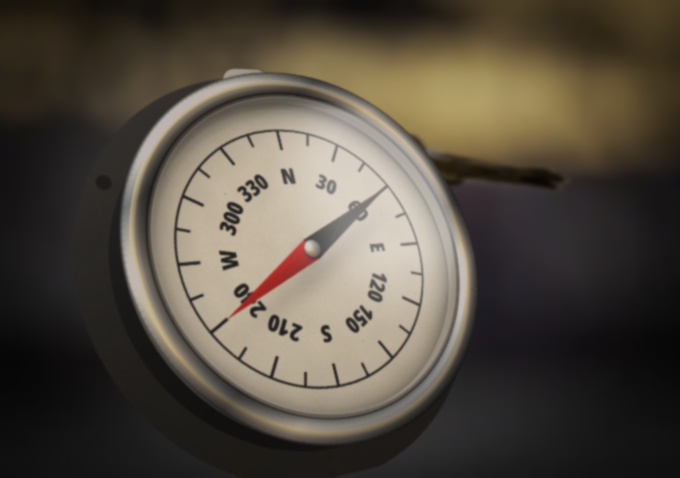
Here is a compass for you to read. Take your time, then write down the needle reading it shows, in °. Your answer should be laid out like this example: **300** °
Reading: **240** °
